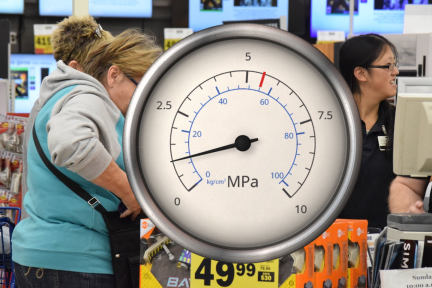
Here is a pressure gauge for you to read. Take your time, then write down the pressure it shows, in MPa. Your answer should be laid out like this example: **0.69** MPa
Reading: **1** MPa
